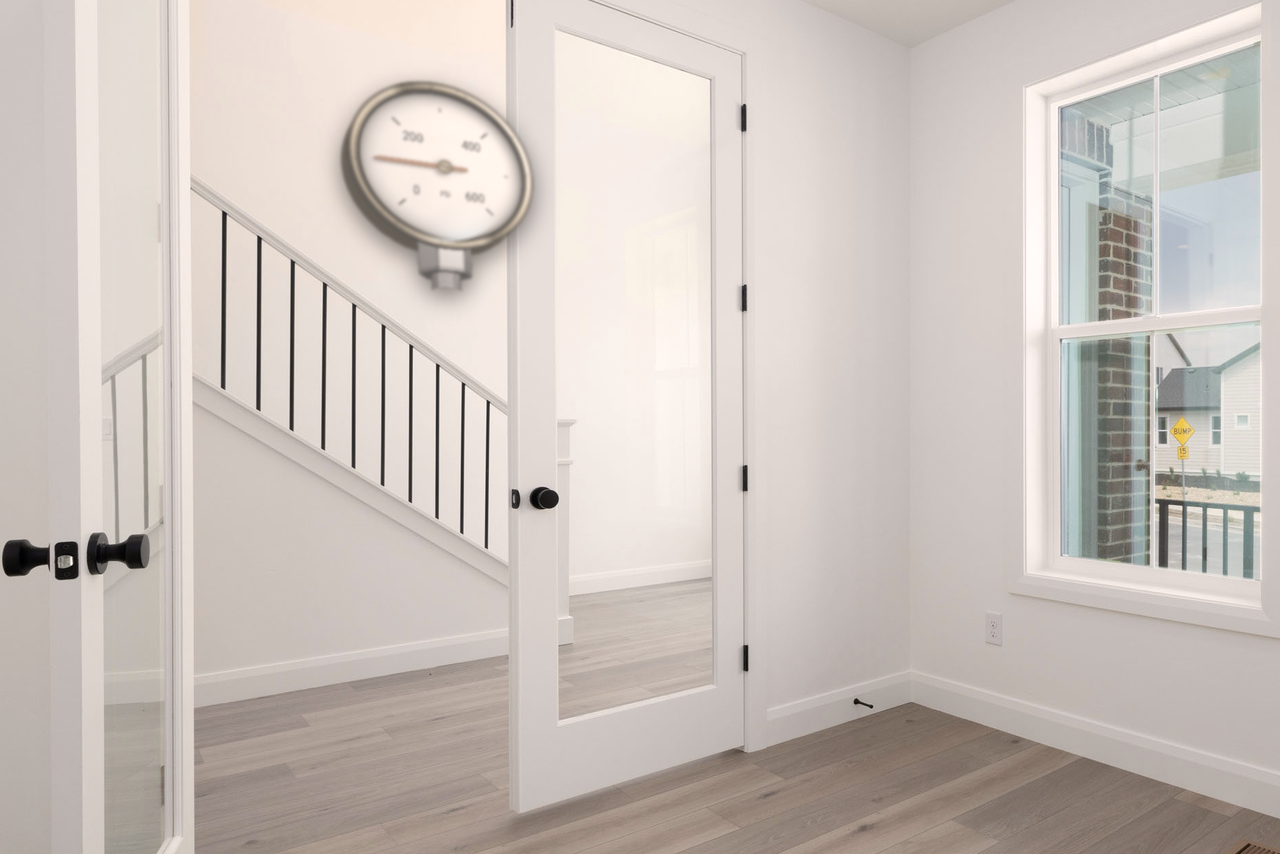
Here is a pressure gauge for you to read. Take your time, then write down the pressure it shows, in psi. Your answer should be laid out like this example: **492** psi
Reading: **100** psi
